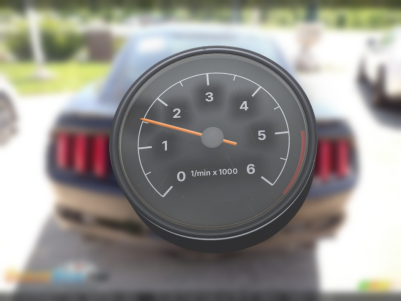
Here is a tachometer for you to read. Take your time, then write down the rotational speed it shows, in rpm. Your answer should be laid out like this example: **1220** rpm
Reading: **1500** rpm
